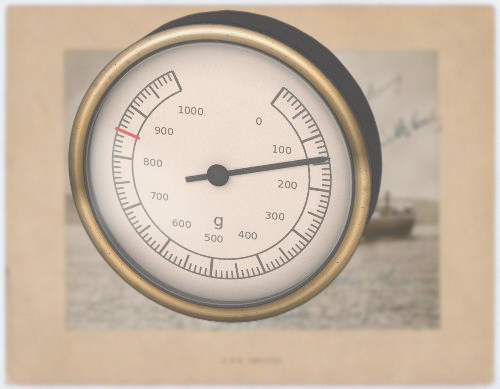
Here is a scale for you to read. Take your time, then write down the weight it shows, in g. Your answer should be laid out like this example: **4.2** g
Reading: **140** g
